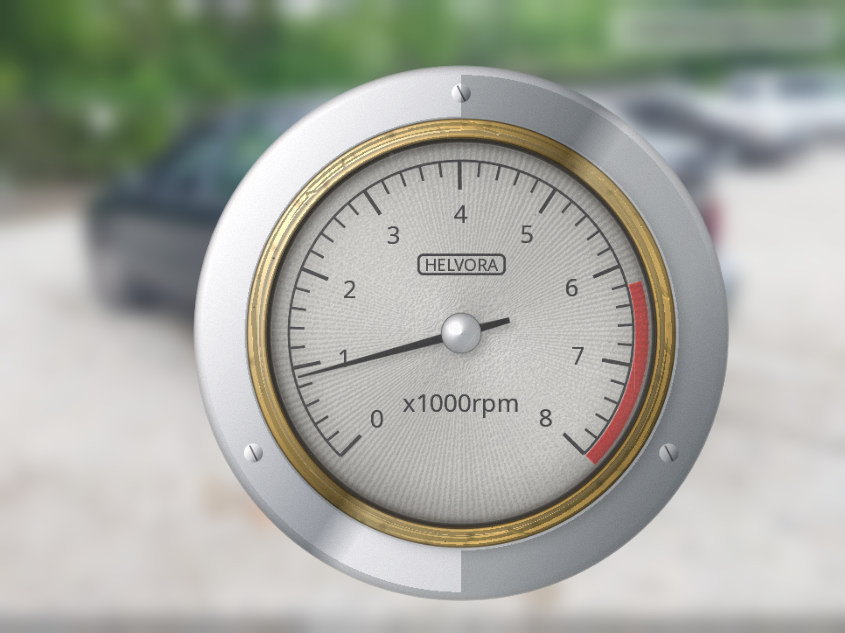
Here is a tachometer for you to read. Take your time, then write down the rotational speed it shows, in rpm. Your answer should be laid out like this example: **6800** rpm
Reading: **900** rpm
